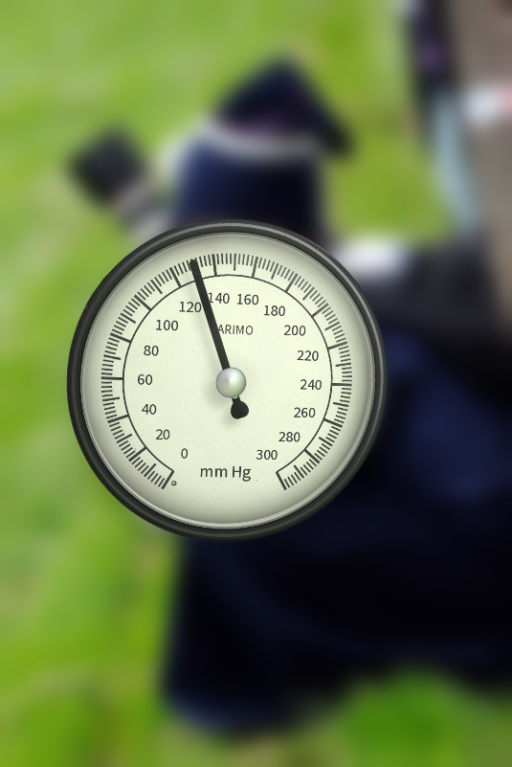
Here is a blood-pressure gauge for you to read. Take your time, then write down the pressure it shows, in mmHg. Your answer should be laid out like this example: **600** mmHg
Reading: **130** mmHg
